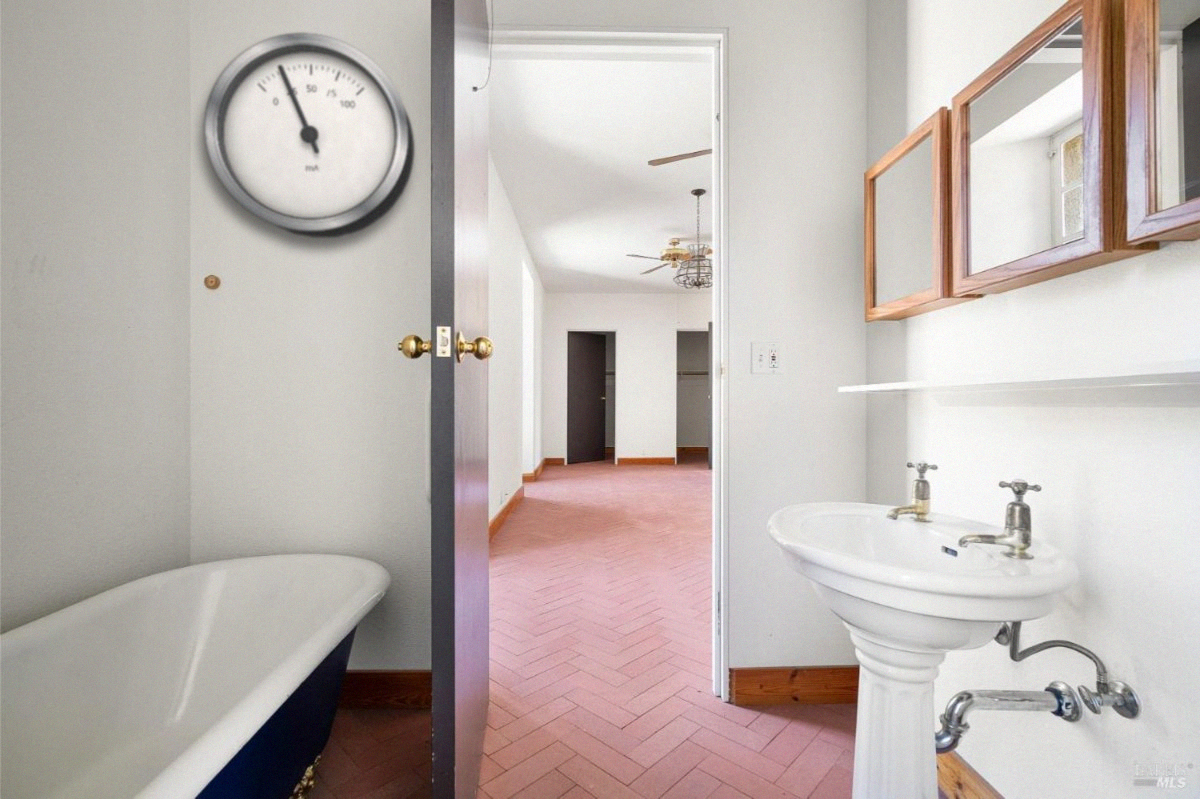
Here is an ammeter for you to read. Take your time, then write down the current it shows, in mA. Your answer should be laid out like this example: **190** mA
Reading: **25** mA
